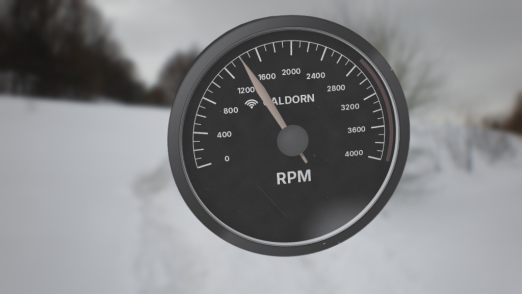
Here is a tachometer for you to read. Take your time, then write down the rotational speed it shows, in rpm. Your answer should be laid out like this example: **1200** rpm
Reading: **1400** rpm
